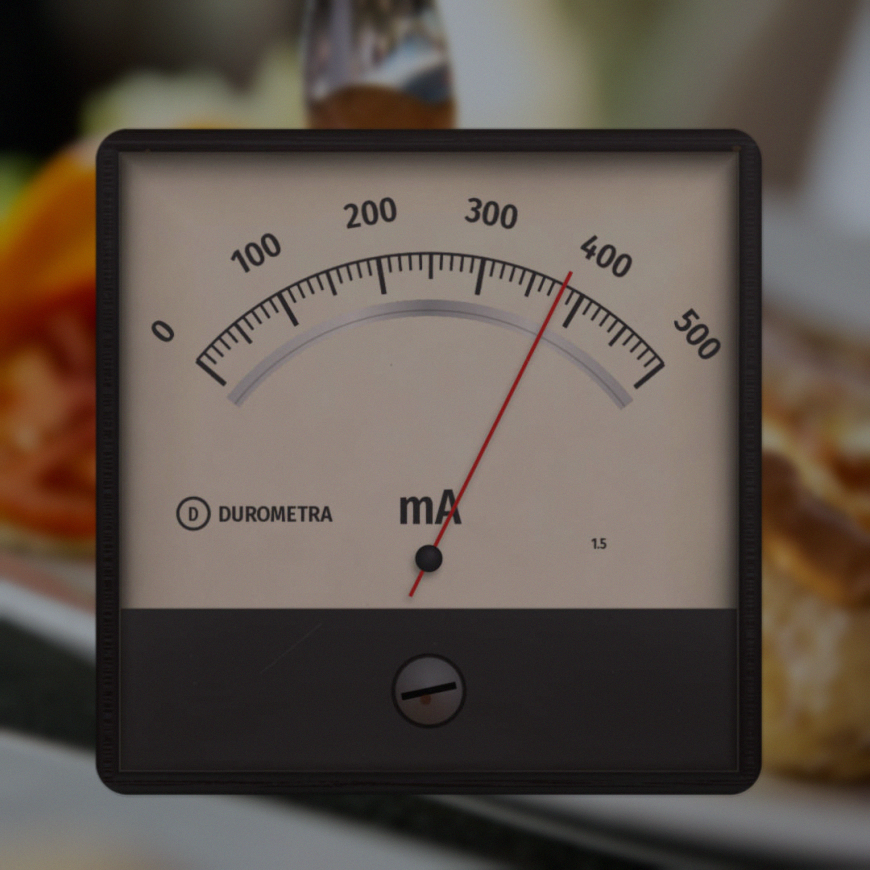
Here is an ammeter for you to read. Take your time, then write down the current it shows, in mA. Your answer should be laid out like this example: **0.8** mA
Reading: **380** mA
